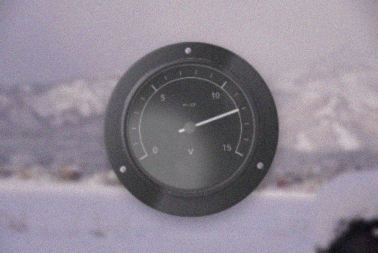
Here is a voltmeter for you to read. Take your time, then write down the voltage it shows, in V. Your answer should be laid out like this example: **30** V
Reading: **12** V
